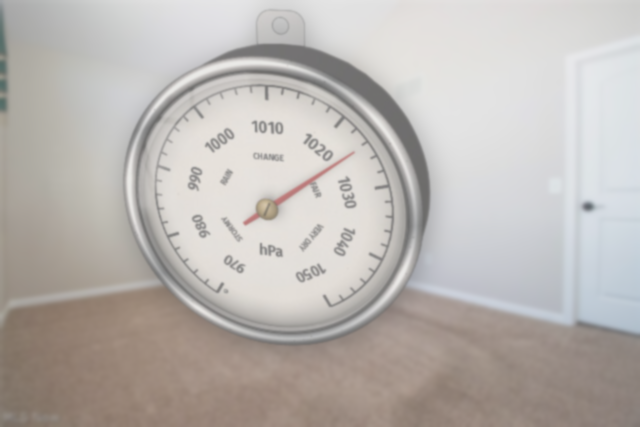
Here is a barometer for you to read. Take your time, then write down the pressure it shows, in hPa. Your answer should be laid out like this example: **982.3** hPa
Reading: **1024** hPa
